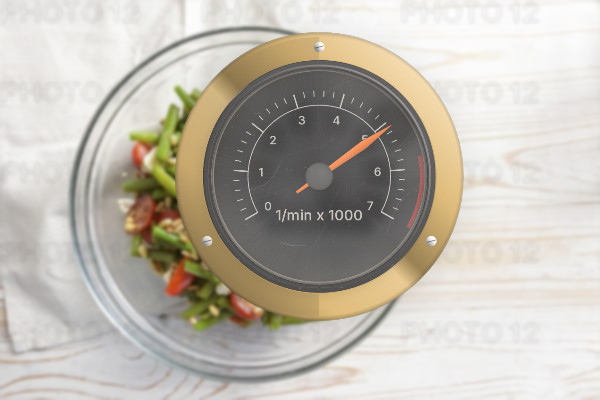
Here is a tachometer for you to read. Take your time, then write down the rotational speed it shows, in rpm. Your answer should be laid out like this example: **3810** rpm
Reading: **5100** rpm
